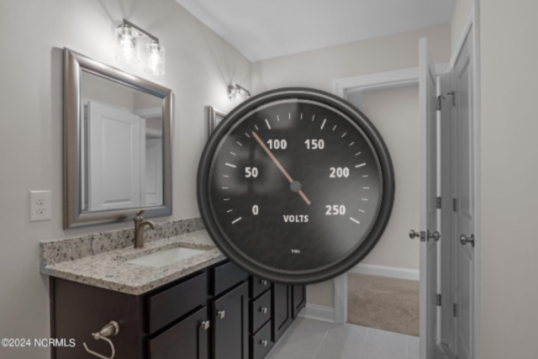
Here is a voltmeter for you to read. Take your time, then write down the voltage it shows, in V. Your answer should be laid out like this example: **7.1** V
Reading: **85** V
